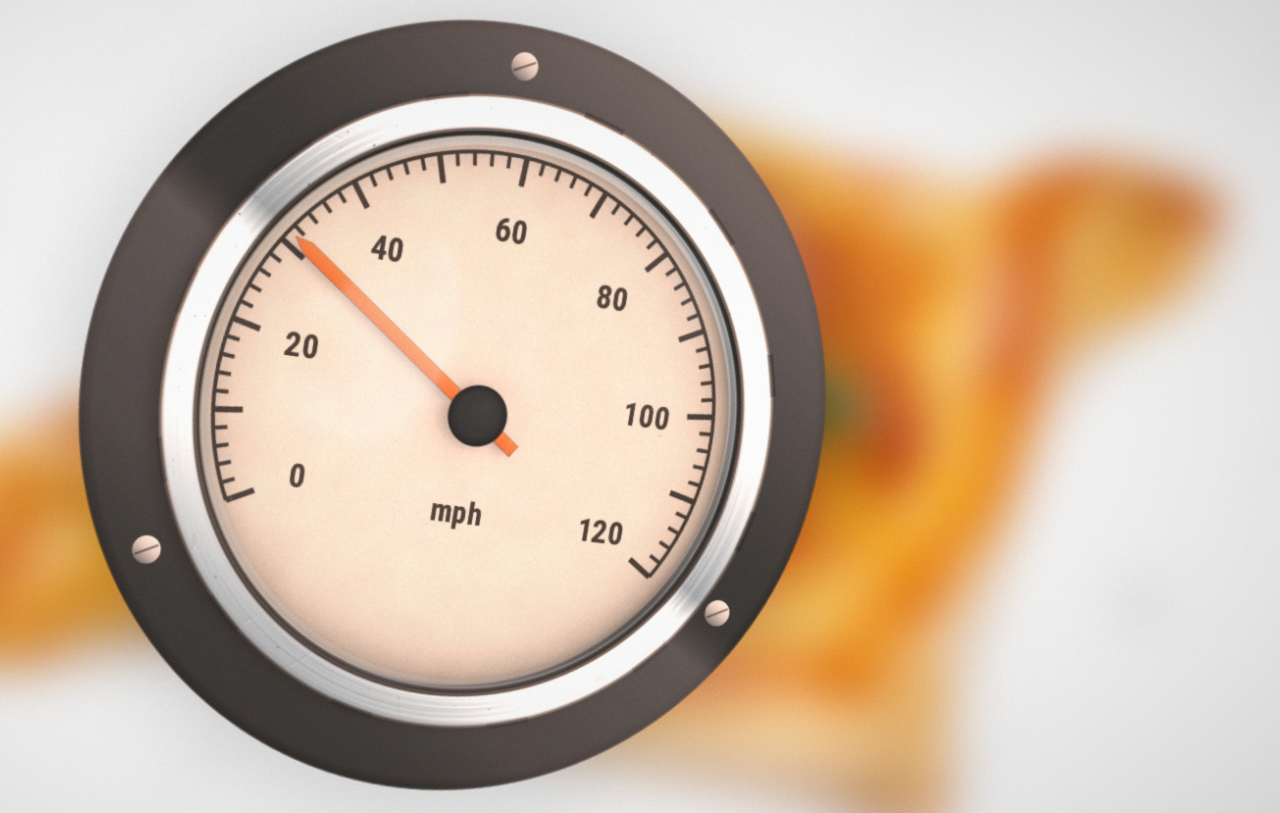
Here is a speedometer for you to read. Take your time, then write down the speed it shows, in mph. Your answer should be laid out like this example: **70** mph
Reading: **31** mph
